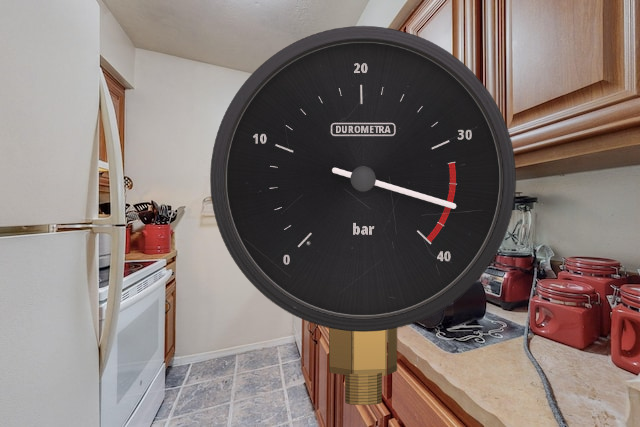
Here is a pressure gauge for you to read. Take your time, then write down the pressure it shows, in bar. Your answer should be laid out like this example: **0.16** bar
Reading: **36** bar
